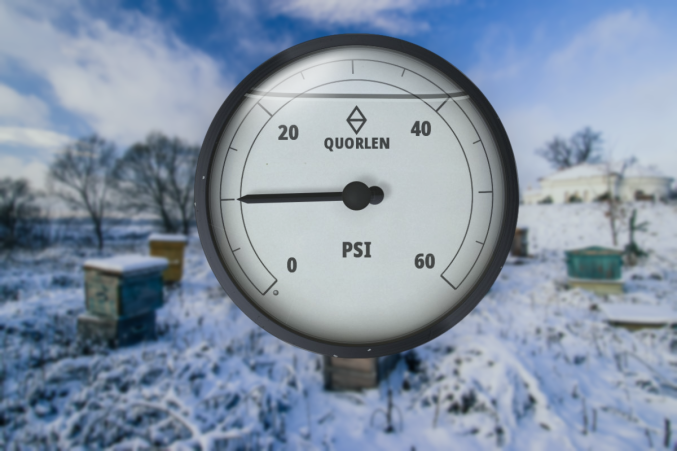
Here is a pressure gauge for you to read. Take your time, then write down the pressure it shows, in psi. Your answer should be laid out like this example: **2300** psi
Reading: **10** psi
